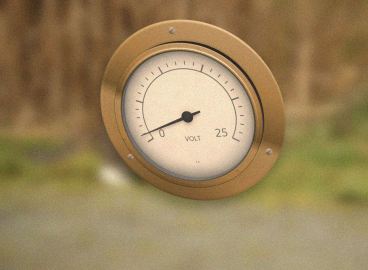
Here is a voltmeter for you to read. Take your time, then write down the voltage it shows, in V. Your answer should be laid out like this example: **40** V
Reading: **1** V
